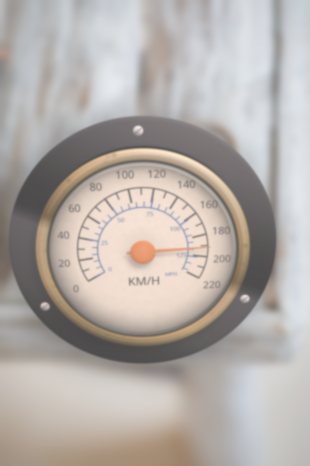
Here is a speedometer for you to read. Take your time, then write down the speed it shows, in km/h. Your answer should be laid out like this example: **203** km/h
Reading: **190** km/h
